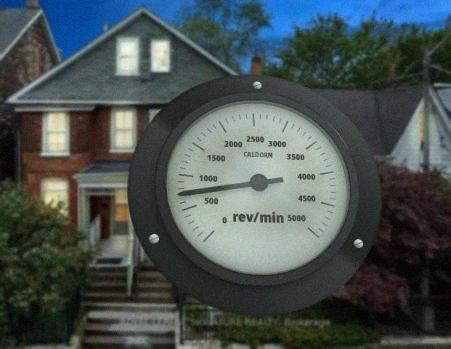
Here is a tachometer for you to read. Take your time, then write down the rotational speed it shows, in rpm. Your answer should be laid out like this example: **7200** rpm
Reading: **700** rpm
